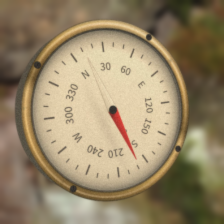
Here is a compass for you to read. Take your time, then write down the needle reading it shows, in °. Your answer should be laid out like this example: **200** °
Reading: **190** °
